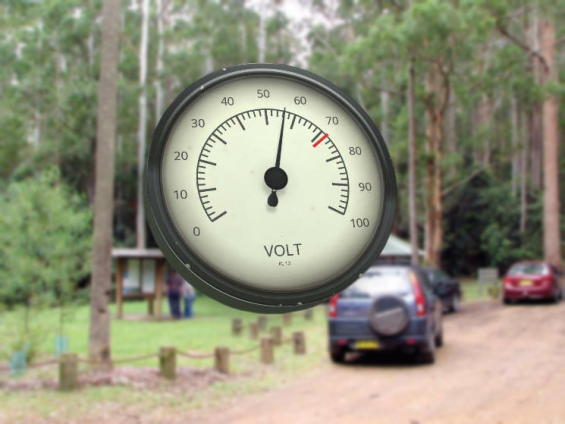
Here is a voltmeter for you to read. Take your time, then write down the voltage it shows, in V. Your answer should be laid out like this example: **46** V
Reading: **56** V
